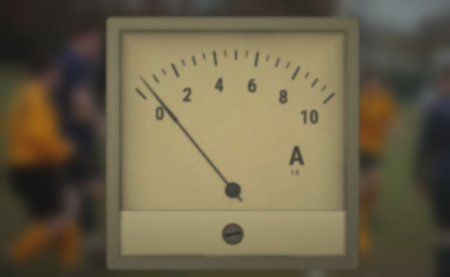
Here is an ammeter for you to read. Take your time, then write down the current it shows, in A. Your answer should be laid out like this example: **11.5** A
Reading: **0.5** A
